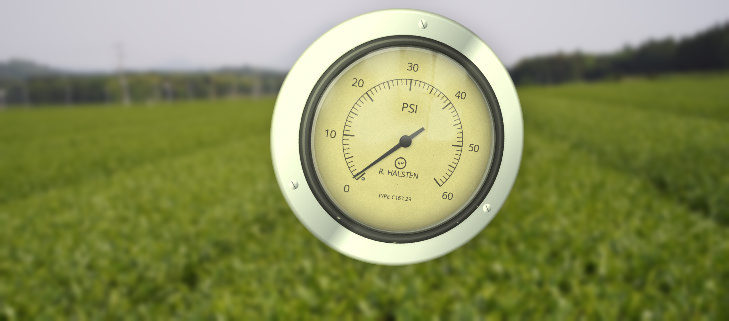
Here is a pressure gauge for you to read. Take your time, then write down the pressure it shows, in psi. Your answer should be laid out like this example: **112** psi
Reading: **1** psi
